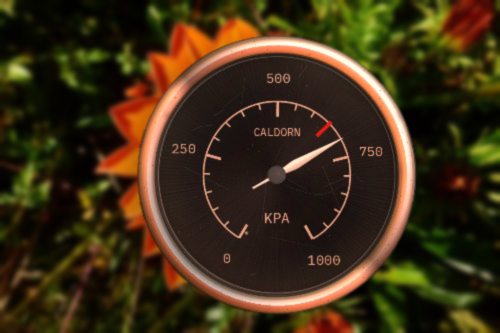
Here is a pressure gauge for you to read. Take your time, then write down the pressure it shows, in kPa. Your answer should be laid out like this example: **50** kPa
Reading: **700** kPa
